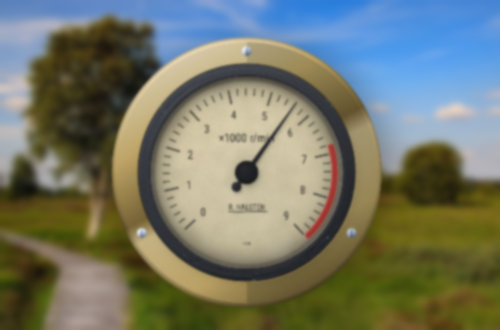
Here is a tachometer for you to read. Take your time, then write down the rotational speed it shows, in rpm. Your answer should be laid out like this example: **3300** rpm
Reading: **5600** rpm
